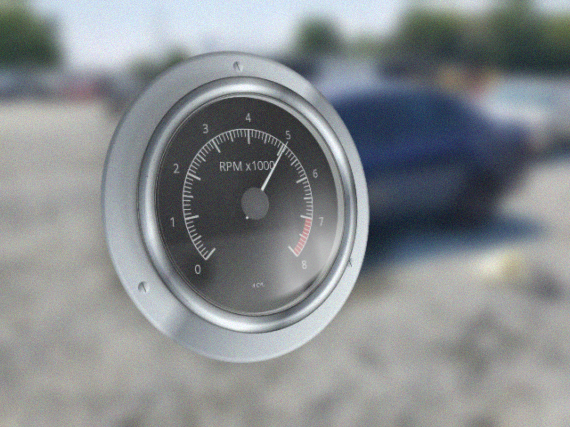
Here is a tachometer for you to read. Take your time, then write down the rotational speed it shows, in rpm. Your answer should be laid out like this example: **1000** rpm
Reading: **5000** rpm
